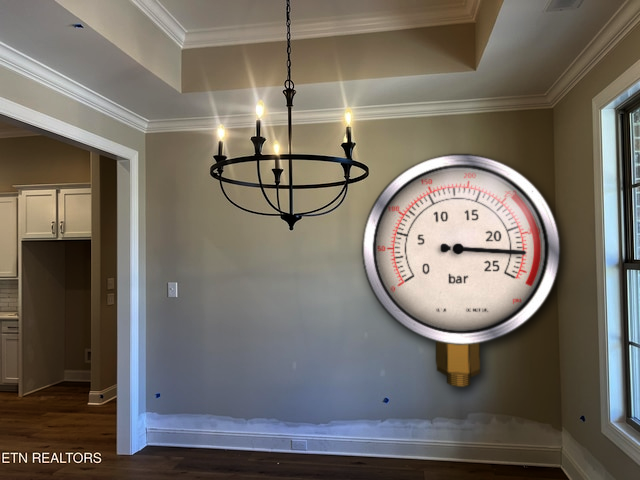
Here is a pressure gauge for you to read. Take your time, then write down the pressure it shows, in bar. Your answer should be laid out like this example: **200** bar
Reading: **22.5** bar
